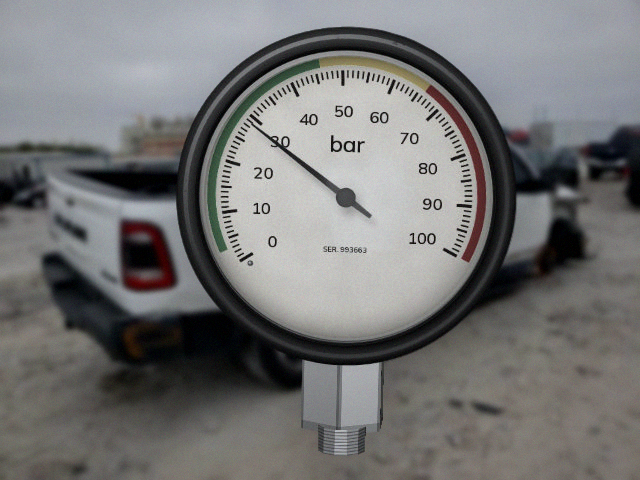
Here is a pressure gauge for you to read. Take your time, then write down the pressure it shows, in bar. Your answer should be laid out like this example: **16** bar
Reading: **29** bar
